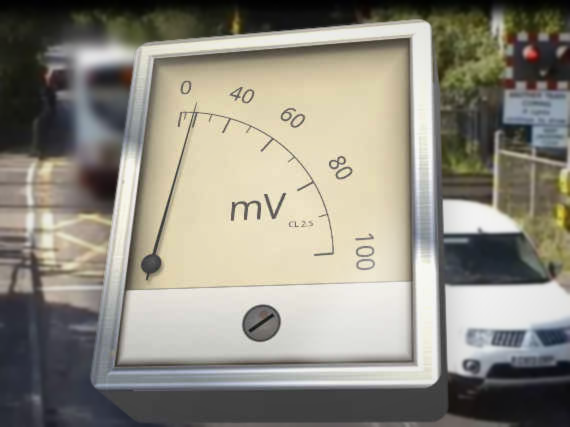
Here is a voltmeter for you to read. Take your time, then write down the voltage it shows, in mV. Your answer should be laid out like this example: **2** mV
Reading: **20** mV
